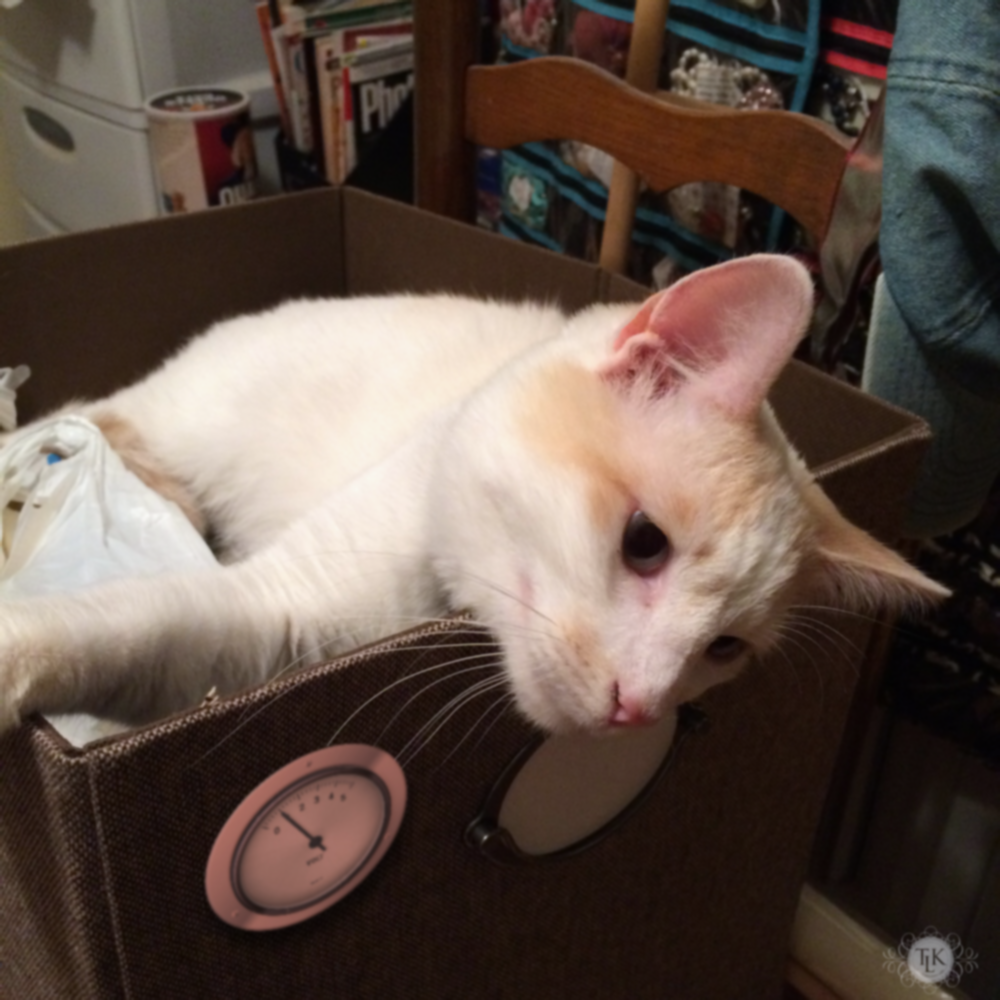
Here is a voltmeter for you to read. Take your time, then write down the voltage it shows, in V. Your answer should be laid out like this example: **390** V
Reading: **1** V
